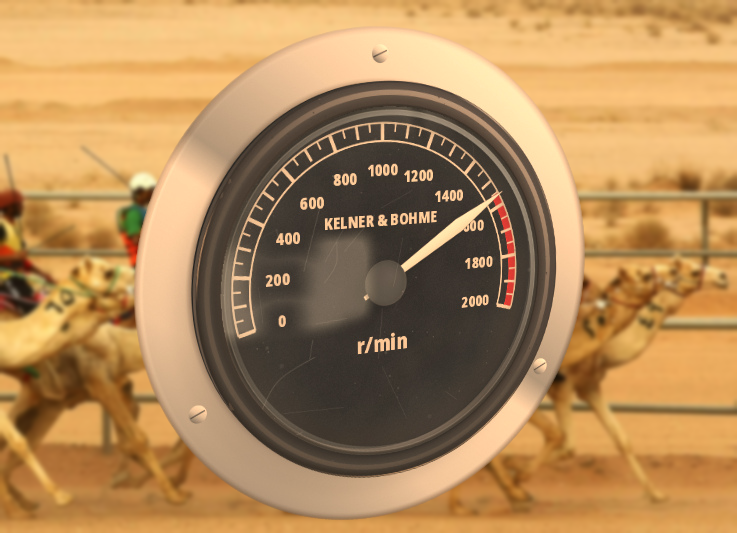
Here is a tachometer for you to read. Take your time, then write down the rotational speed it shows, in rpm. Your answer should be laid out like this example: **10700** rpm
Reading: **1550** rpm
